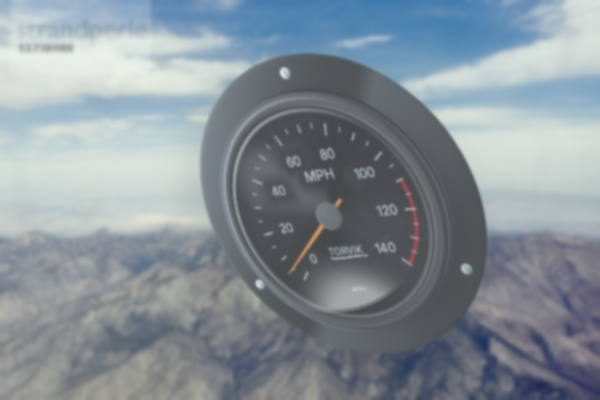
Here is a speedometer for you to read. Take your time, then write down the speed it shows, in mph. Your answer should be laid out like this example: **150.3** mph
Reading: **5** mph
